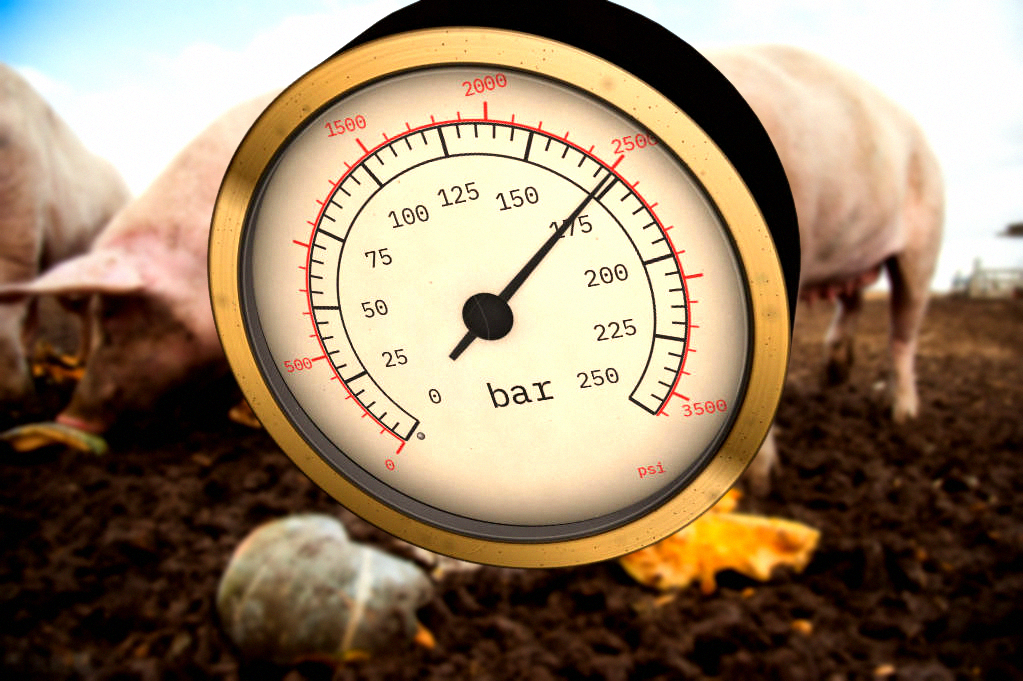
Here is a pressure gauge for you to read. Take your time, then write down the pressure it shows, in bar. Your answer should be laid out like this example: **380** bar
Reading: **172.5** bar
